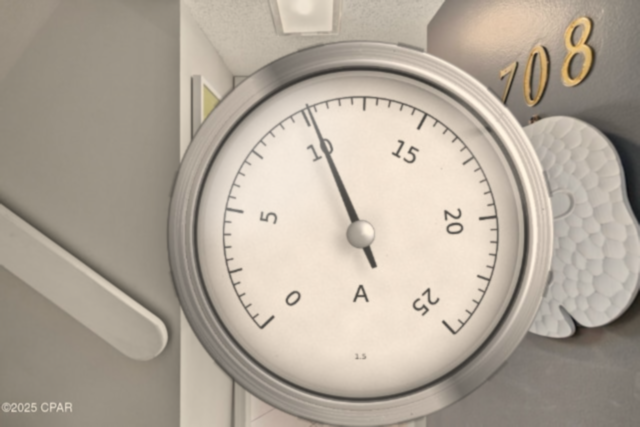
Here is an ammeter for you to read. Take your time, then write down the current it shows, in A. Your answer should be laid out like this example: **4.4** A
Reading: **10.25** A
